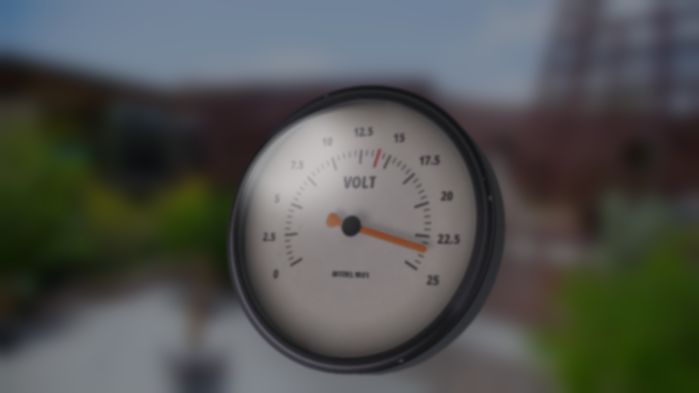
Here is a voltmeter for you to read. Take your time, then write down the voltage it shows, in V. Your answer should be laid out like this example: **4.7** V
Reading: **23.5** V
